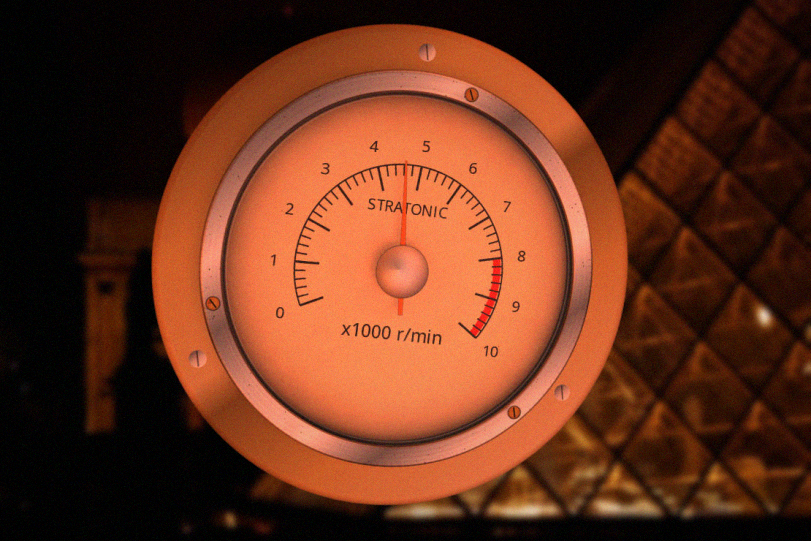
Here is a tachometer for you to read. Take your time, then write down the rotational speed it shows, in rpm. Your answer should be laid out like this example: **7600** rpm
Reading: **4600** rpm
